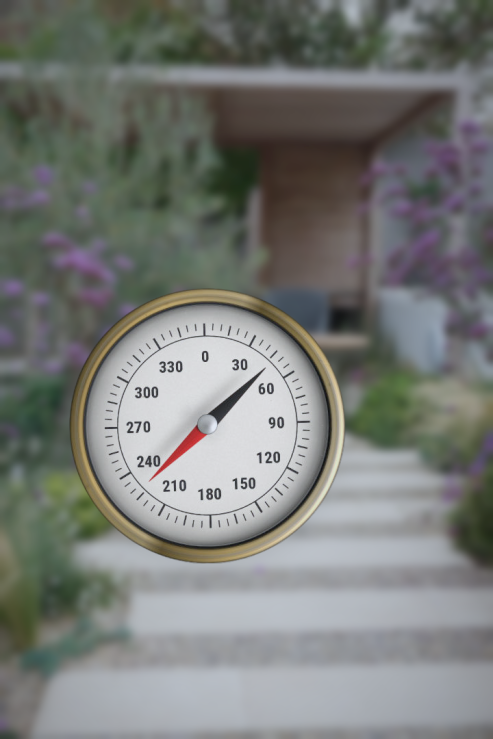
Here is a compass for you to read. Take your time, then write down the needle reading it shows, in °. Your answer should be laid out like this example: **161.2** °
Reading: **227.5** °
